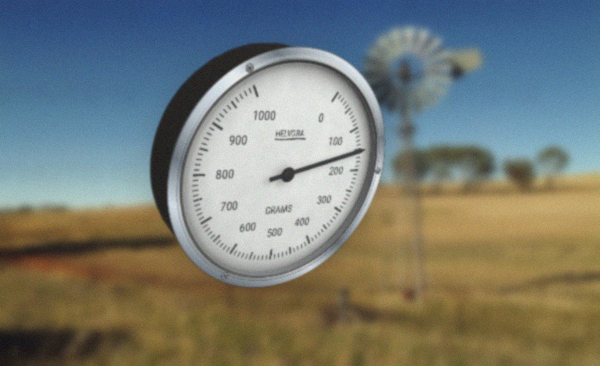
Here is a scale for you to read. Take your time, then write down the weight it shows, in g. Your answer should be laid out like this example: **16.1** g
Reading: **150** g
